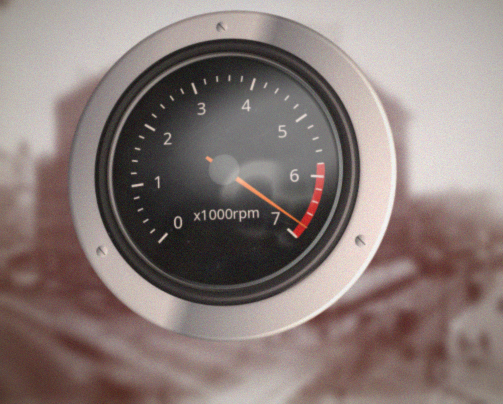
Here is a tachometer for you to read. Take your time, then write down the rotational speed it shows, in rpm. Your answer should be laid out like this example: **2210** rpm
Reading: **6800** rpm
